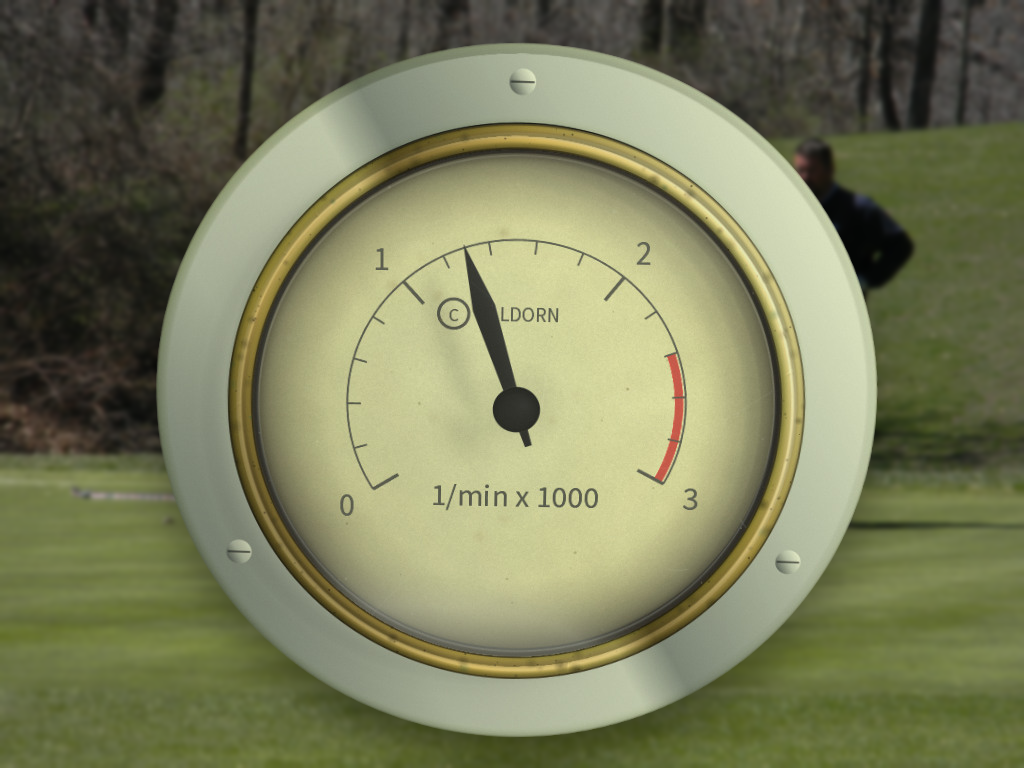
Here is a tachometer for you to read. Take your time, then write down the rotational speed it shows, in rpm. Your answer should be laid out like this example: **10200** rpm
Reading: **1300** rpm
